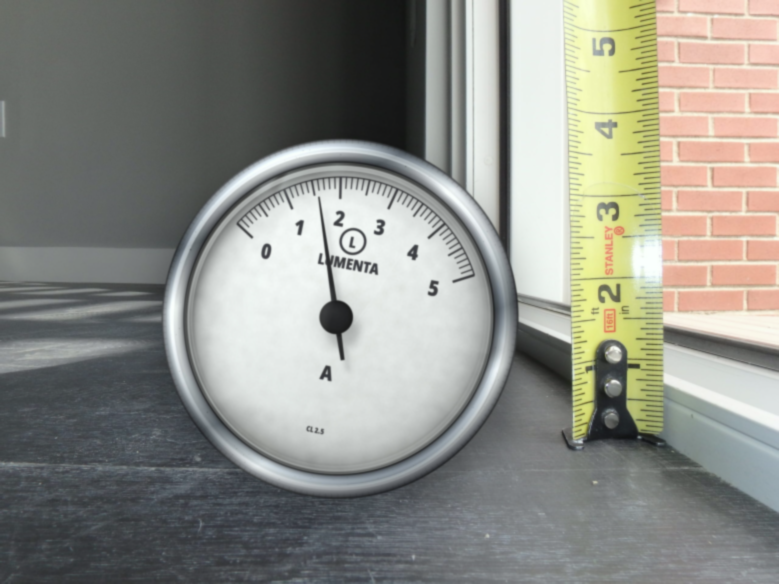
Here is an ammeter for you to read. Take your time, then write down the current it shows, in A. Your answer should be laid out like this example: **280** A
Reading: **1.6** A
